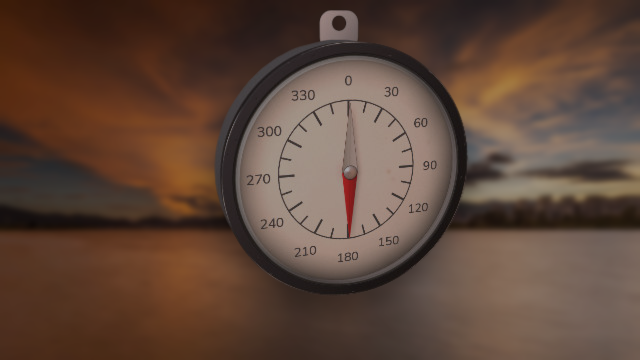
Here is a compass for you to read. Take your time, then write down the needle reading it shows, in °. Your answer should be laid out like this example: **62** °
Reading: **180** °
